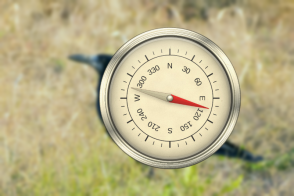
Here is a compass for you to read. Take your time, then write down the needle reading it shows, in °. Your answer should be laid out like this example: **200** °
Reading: **105** °
